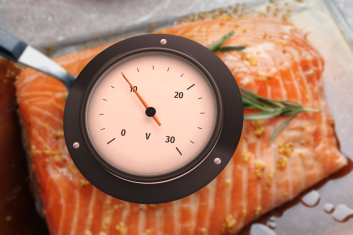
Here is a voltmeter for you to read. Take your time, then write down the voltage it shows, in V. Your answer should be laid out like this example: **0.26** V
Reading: **10** V
